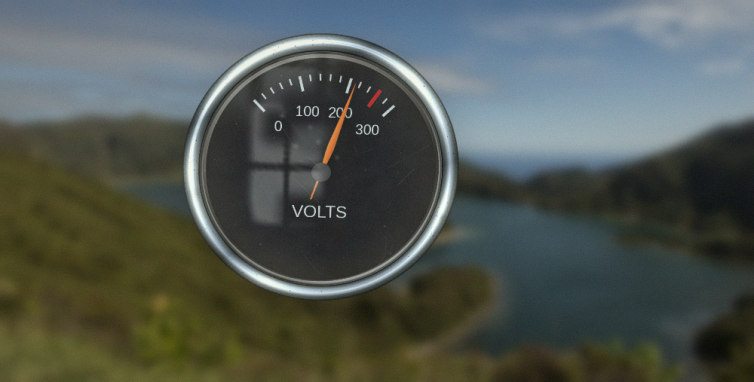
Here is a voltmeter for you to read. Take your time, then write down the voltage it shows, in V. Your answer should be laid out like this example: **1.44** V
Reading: **210** V
